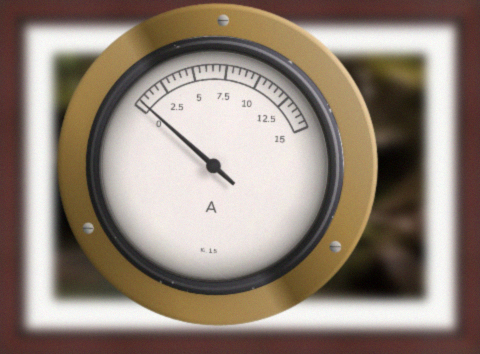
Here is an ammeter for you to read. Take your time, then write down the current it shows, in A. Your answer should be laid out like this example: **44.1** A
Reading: **0.5** A
